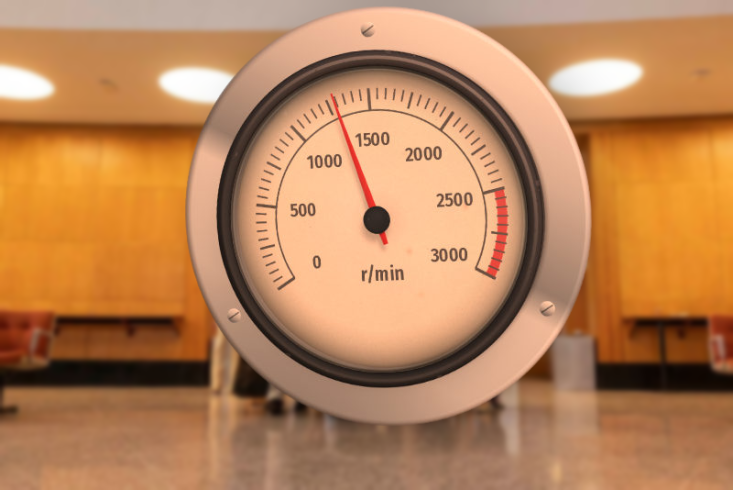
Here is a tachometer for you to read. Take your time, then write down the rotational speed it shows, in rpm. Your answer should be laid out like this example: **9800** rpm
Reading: **1300** rpm
